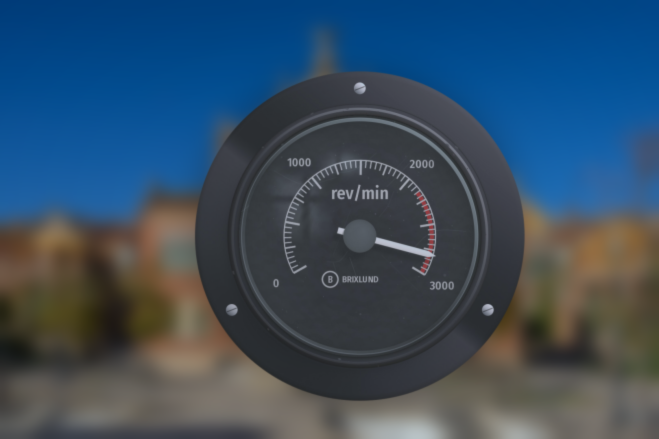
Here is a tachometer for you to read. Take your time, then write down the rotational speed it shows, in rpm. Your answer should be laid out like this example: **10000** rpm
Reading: **2800** rpm
